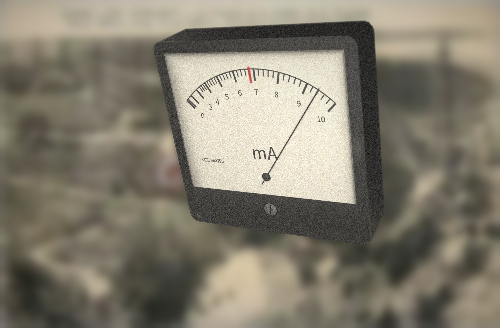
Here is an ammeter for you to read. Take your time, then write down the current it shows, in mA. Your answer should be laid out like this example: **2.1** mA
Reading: **9.4** mA
